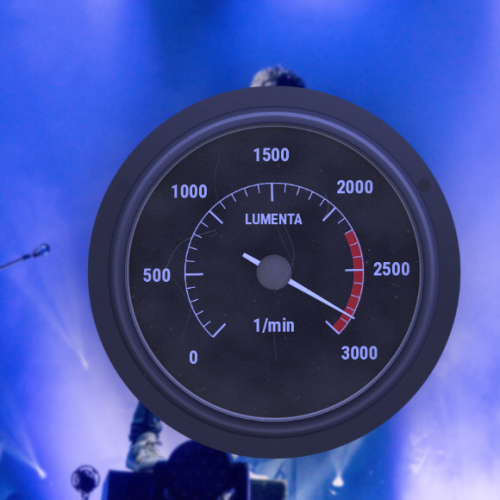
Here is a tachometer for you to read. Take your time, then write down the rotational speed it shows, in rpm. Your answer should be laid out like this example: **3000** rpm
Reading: **2850** rpm
